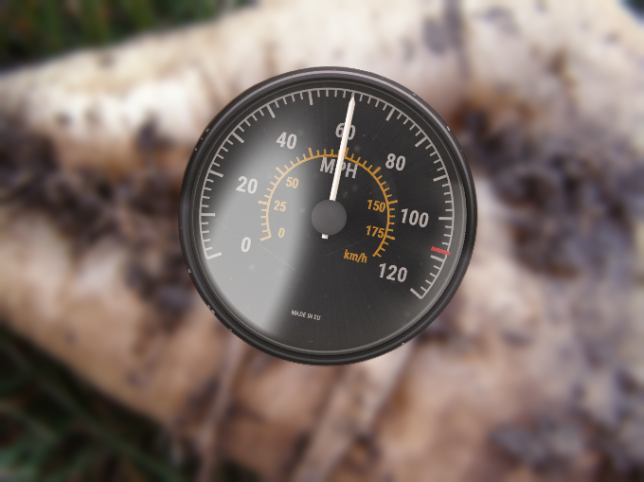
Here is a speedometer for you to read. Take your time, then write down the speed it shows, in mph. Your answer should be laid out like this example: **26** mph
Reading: **60** mph
